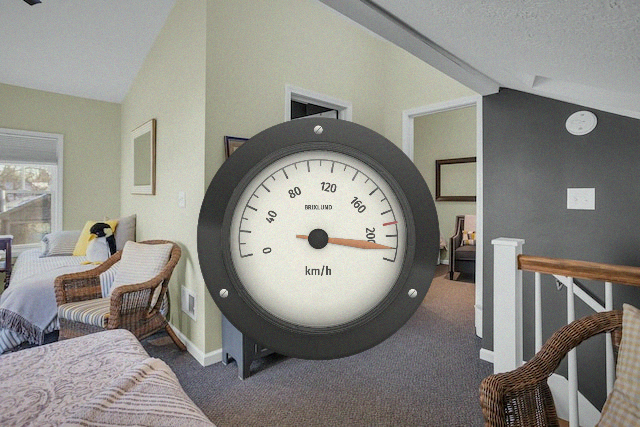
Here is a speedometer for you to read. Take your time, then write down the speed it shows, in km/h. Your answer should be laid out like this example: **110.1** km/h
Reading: **210** km/h
